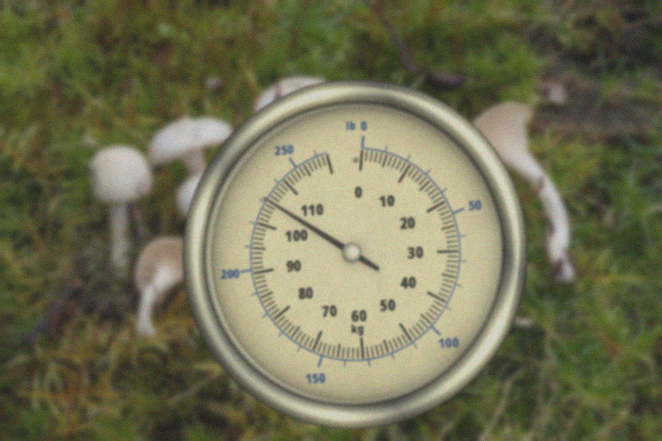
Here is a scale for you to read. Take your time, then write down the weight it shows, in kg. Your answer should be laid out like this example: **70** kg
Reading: **105** kg
